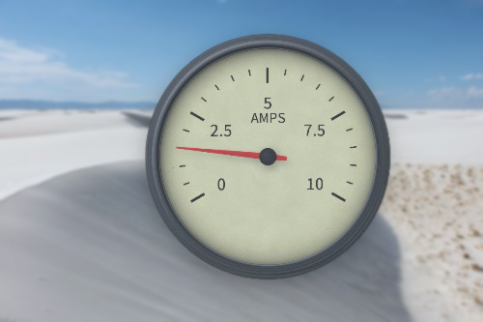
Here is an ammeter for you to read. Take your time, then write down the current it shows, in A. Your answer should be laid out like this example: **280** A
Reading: **1.5** A
